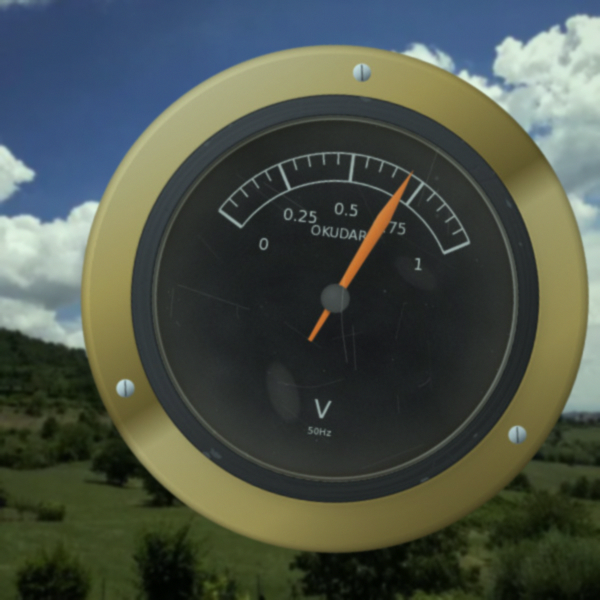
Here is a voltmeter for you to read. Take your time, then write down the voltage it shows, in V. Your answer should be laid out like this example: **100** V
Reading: **0.7** V
